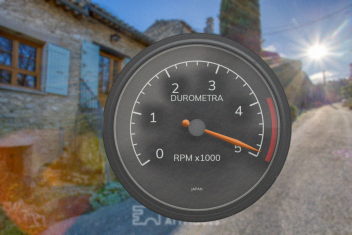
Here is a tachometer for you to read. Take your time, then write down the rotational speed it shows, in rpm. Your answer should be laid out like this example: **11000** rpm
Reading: **4900** rpm
